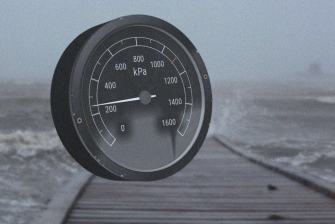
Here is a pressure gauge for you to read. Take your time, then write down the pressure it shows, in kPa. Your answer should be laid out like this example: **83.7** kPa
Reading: **250** kPa
